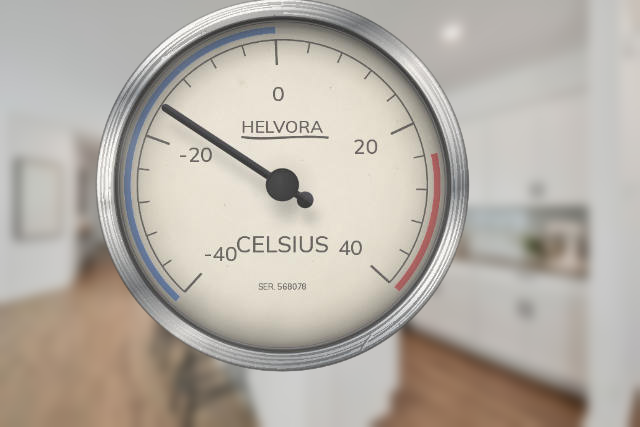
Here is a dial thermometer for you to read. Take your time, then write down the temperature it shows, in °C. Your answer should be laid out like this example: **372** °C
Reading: **-16** °C
